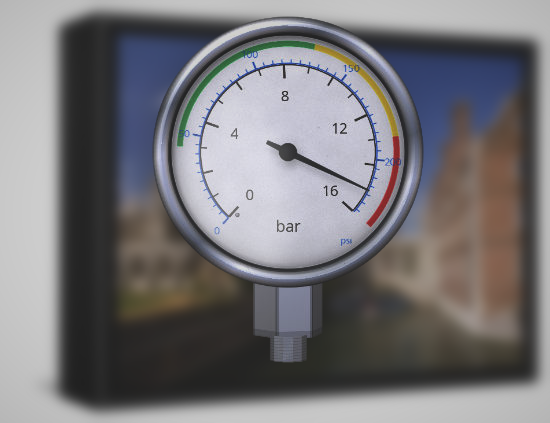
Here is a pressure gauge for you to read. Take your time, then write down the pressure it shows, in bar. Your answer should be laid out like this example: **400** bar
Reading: **15** bar
